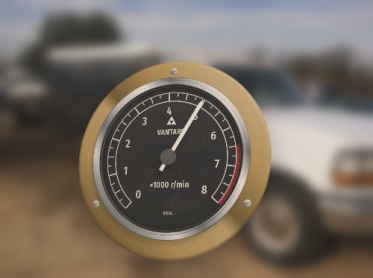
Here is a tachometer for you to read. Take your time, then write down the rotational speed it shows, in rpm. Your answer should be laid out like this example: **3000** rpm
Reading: **5000** rpm
